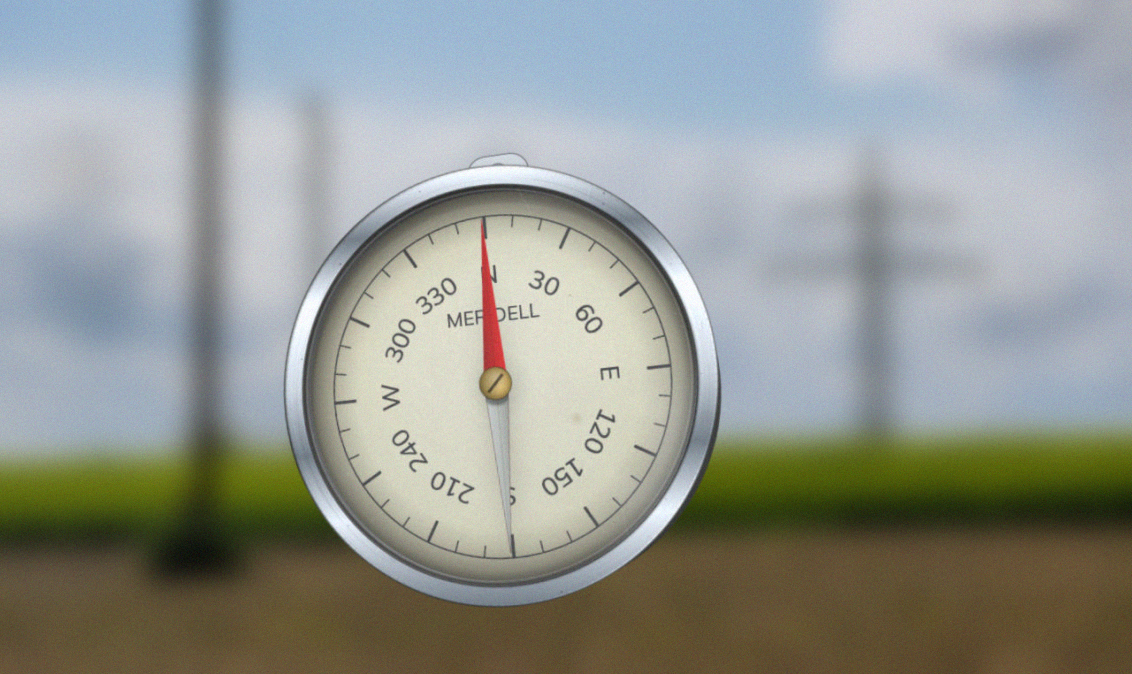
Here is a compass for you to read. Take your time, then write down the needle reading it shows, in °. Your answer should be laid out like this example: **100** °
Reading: **0** °
